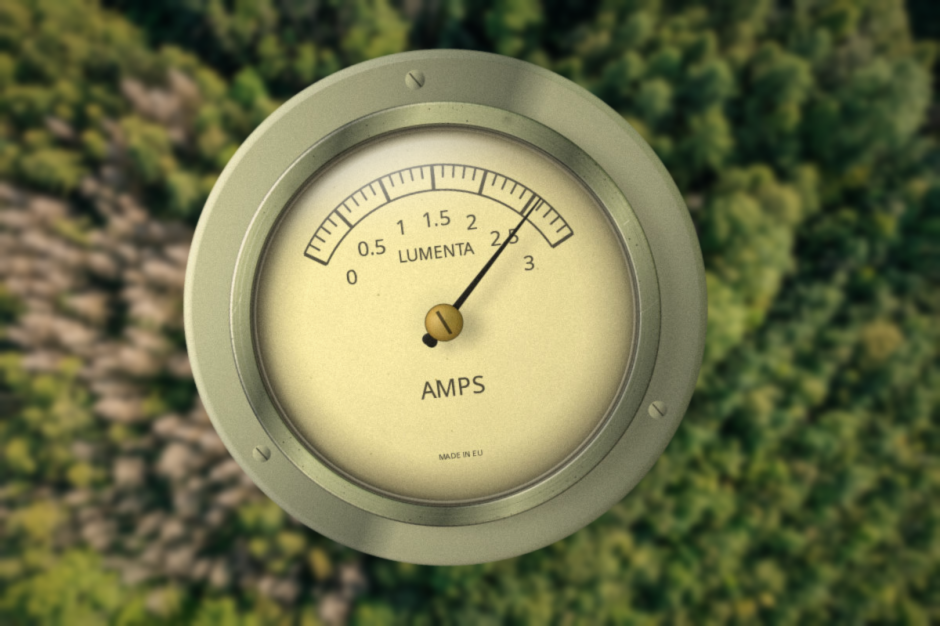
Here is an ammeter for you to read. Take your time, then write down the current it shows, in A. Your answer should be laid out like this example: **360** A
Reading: **2.55** A
